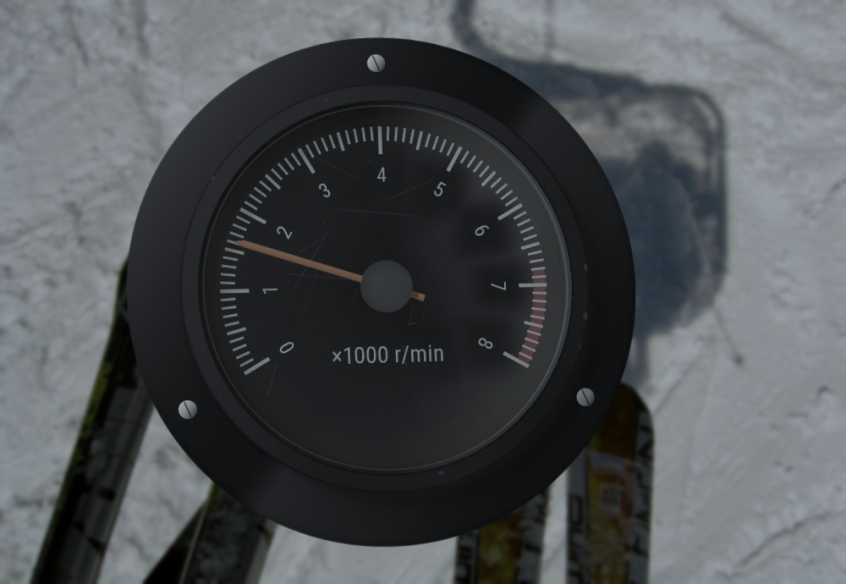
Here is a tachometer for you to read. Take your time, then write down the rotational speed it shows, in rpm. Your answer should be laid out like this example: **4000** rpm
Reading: **1600** rpm
